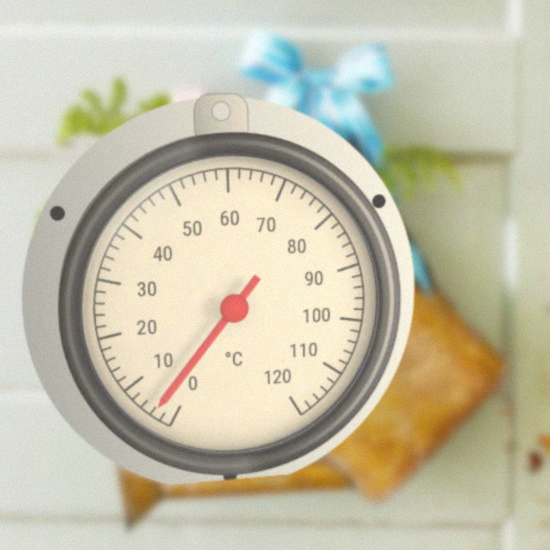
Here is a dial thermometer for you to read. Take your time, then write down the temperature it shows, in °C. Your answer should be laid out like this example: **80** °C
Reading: **4** °C
